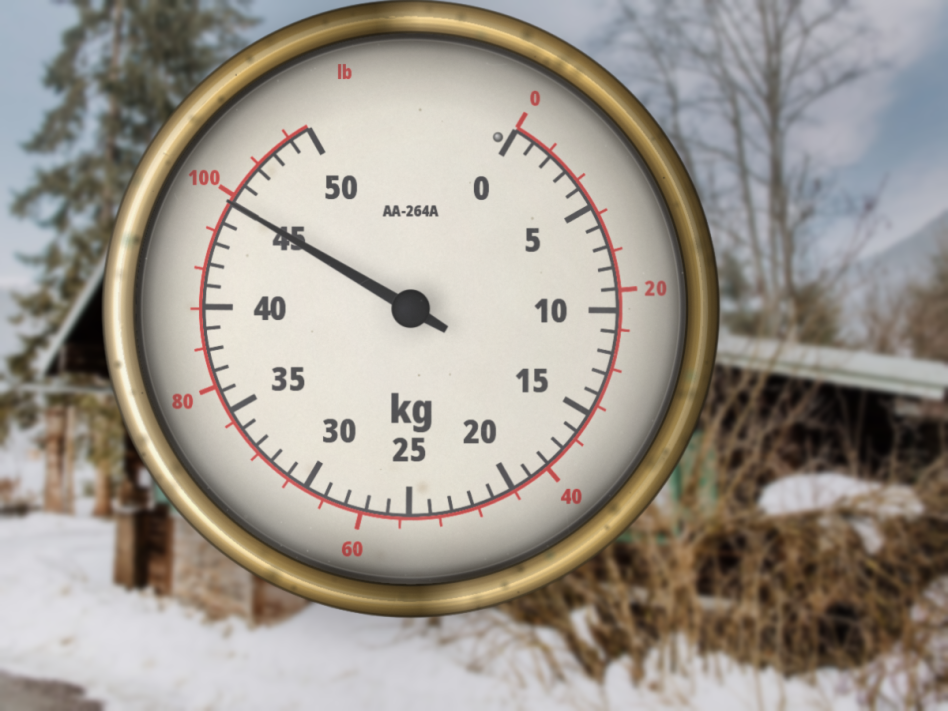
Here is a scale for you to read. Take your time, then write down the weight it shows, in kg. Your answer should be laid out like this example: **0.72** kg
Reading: **45** kg
